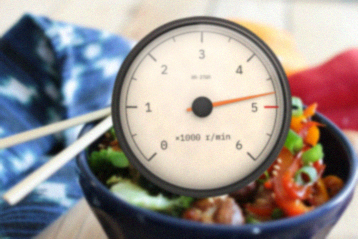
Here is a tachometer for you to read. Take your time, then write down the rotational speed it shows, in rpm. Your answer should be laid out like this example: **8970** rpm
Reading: **4750** rpm
